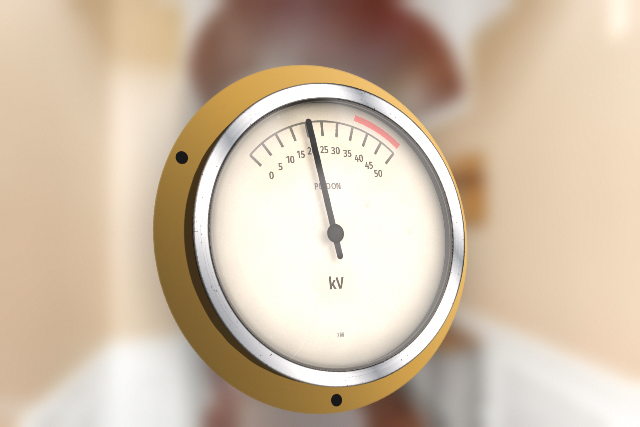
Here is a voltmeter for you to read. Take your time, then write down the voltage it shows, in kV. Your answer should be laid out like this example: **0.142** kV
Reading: **20** kV
